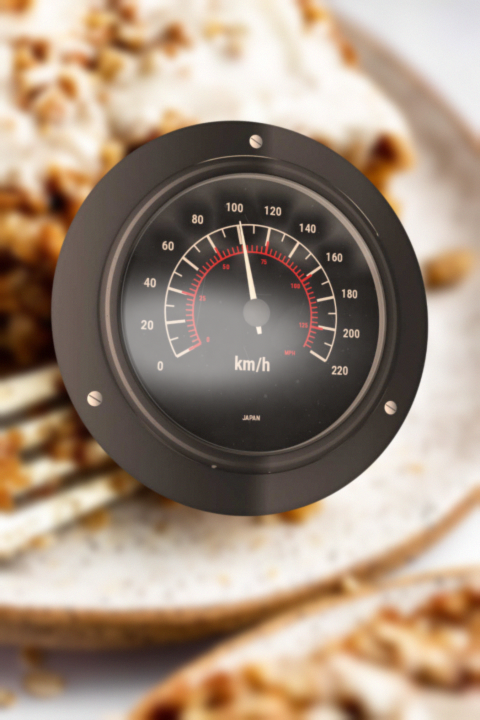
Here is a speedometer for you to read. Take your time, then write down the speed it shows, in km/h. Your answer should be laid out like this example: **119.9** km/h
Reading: **100** km/h
